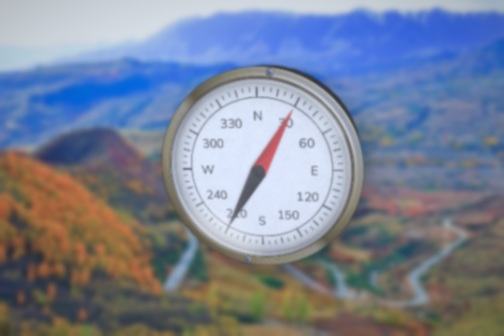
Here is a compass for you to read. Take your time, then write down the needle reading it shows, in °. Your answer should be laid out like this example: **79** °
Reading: **30** °
